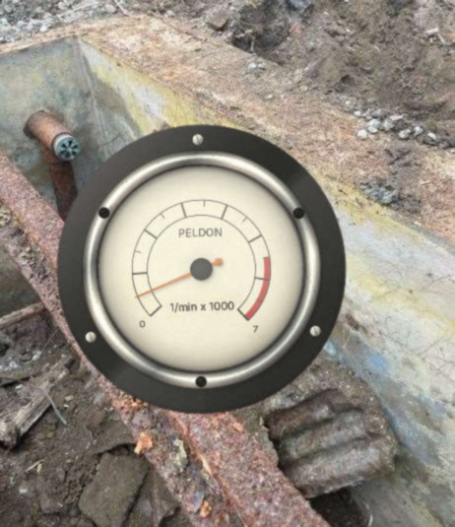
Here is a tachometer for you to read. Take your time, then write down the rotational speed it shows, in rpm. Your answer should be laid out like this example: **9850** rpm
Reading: **500** rpm
